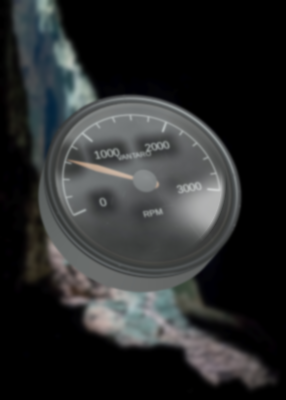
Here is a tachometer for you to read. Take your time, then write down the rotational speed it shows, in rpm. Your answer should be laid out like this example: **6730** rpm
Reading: **600** rpm
